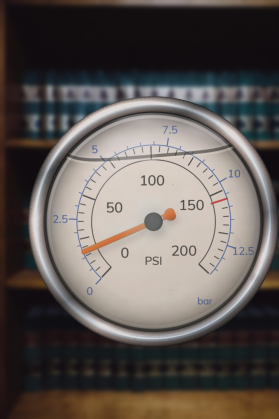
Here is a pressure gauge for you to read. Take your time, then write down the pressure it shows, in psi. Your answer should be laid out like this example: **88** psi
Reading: **17.5** psi
